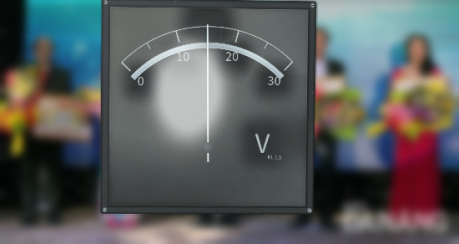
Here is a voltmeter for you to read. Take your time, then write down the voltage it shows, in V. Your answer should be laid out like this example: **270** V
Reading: **15** V
